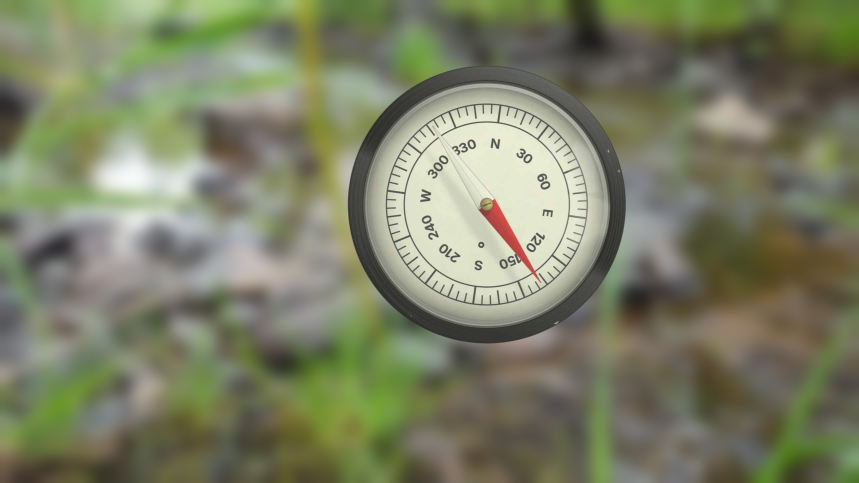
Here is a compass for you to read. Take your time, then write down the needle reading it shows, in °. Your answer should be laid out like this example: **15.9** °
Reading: **137.5** °
